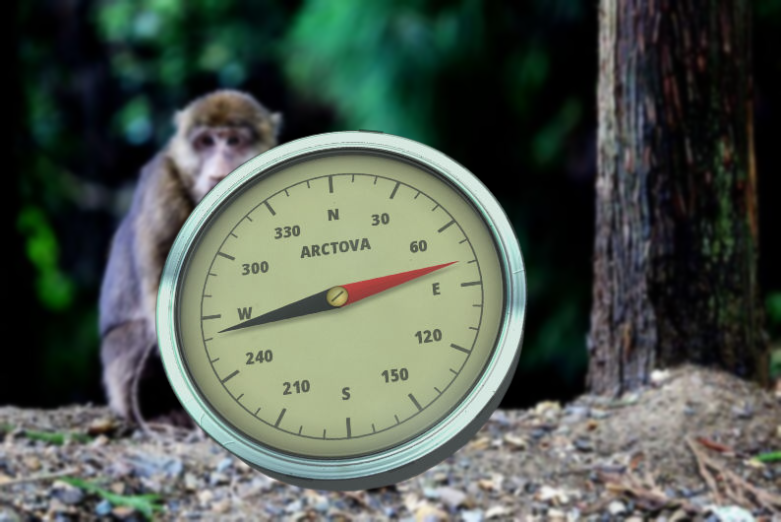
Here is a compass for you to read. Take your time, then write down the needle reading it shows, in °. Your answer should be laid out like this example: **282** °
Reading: **80** °
